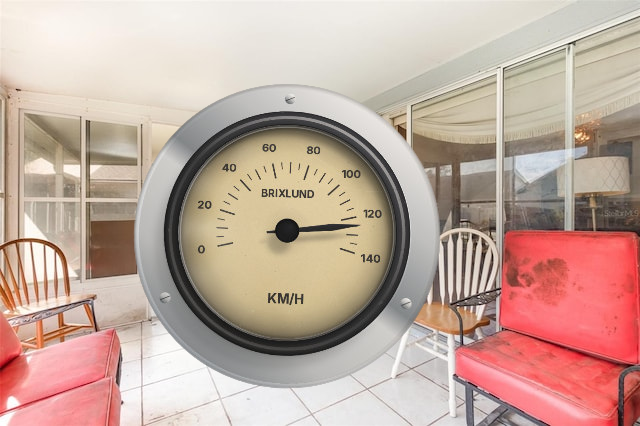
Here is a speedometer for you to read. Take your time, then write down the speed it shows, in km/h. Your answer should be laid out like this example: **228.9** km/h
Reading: **125** km/h
